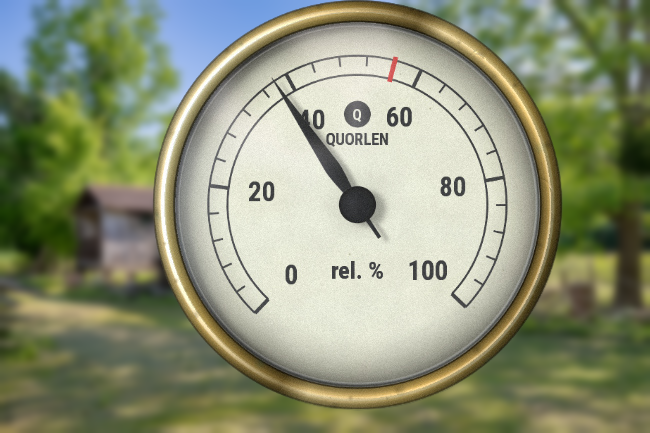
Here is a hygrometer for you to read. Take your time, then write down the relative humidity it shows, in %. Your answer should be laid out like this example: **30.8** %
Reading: **38** %
